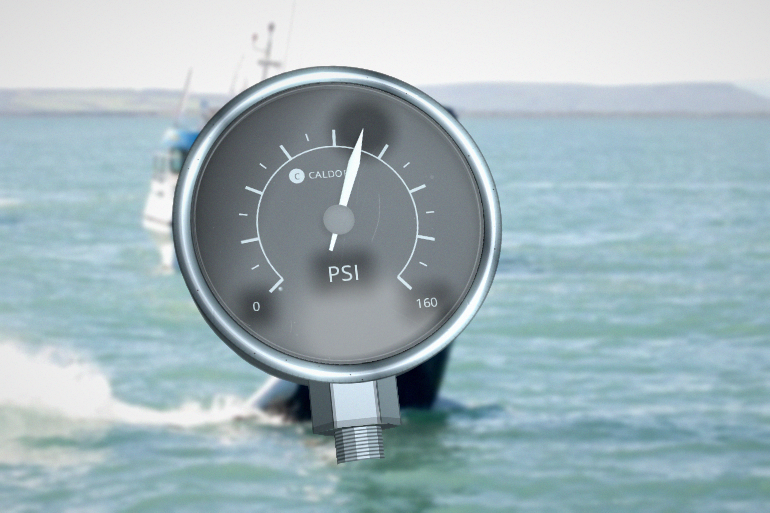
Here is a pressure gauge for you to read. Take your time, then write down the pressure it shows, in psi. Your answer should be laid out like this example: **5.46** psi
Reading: **90** psi
